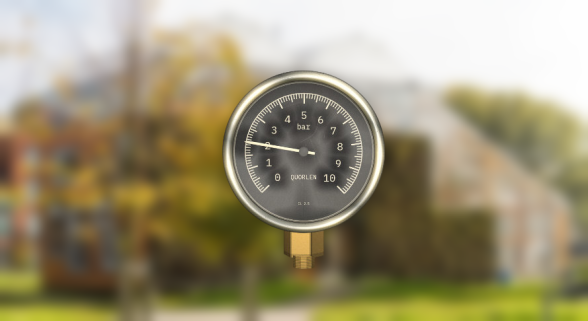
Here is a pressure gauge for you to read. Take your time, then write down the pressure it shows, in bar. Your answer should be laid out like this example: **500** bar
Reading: **2** bar
